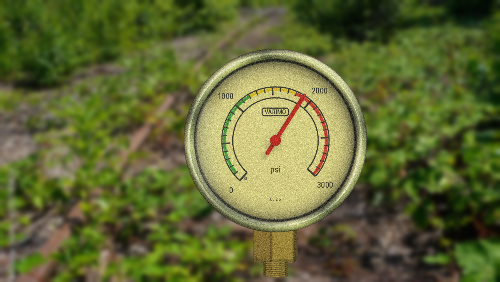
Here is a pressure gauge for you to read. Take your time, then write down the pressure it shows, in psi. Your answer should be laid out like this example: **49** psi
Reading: **1900** psi
